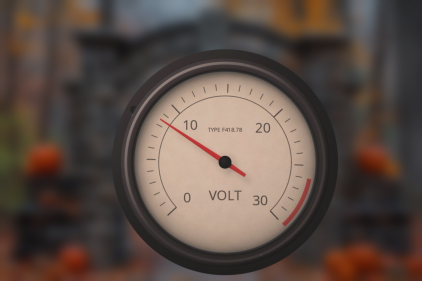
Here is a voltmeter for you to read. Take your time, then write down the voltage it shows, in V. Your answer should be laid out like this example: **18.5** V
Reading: **8.5** V
